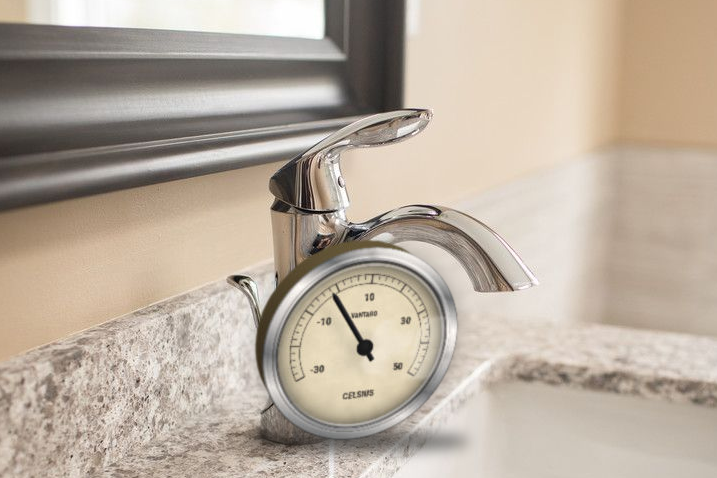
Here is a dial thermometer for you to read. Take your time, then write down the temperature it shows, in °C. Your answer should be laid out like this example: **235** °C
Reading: **-2** °C
